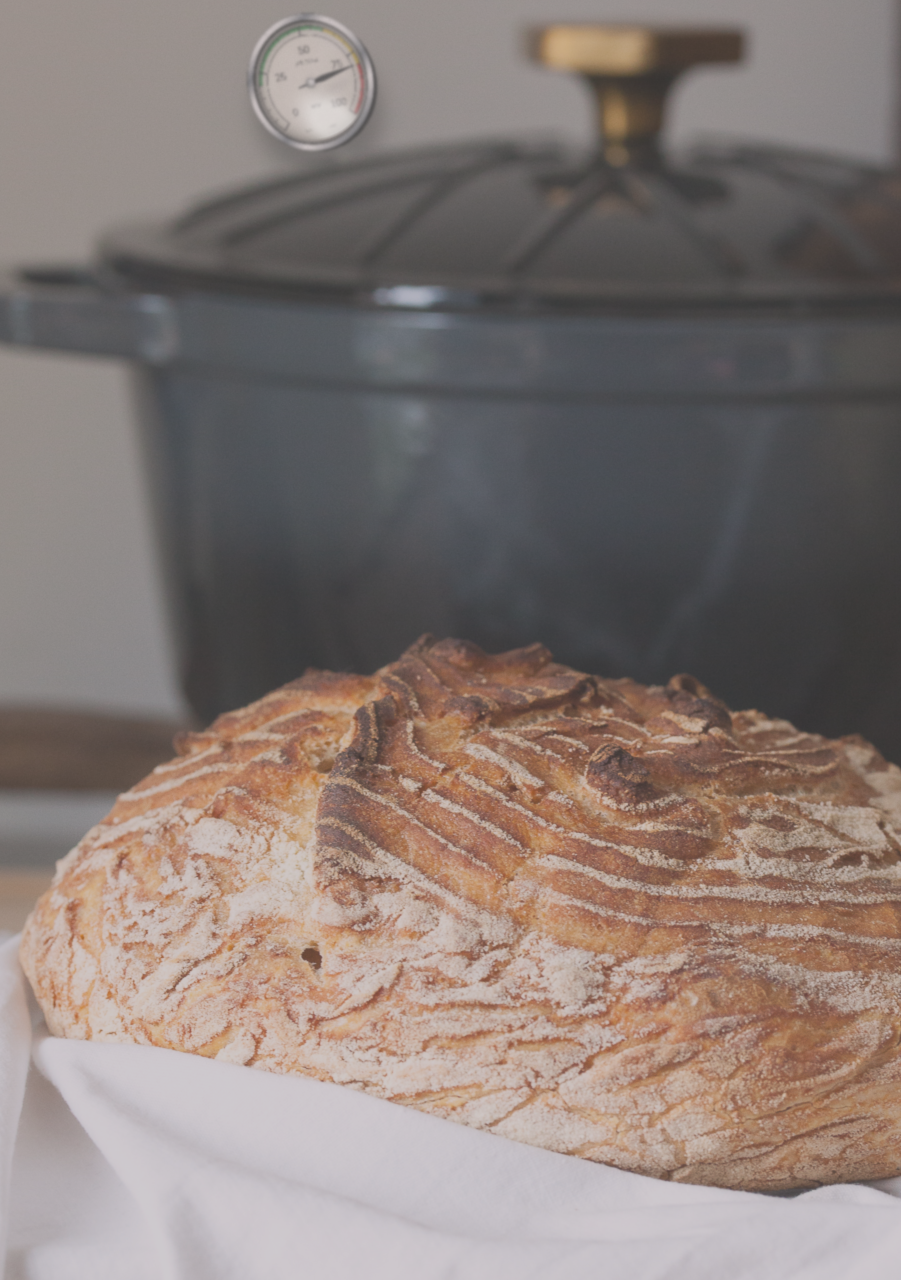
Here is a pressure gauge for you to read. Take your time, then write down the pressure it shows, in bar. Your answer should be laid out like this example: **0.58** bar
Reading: **80** bar
